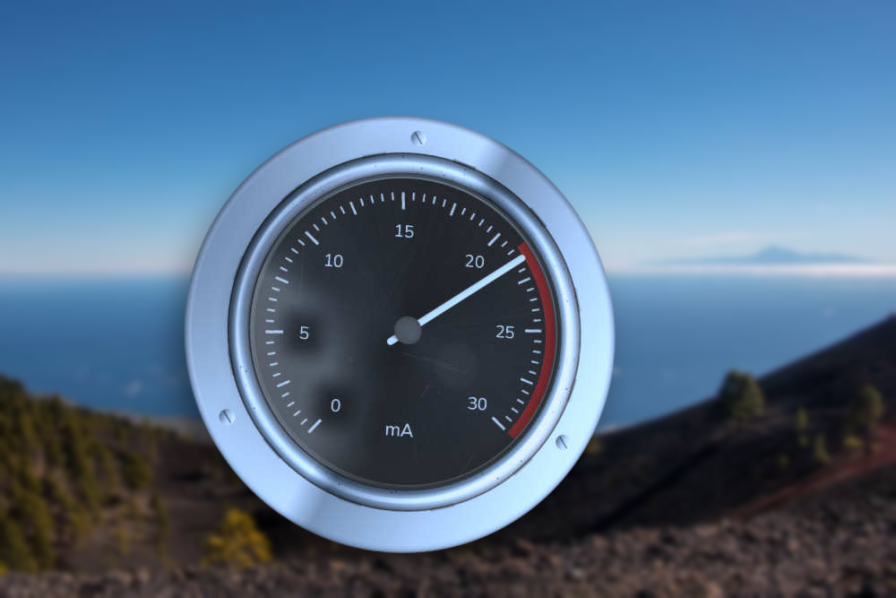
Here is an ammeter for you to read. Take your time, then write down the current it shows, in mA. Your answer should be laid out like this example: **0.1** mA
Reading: **21.5** mA
